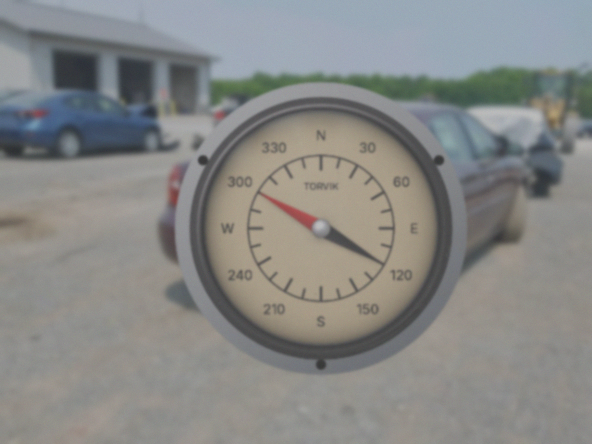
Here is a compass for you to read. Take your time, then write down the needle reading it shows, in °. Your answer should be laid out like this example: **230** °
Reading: **300** °
